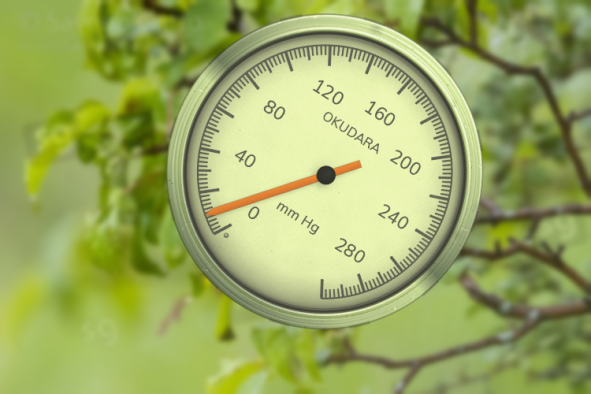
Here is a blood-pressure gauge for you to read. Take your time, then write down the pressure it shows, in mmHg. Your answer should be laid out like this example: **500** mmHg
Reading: **10** mmHg
